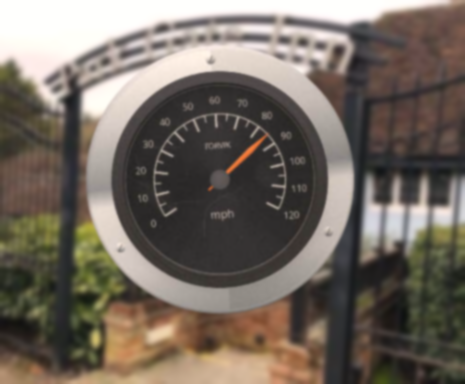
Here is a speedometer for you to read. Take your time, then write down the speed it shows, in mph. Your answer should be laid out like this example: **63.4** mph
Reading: **85** mph
